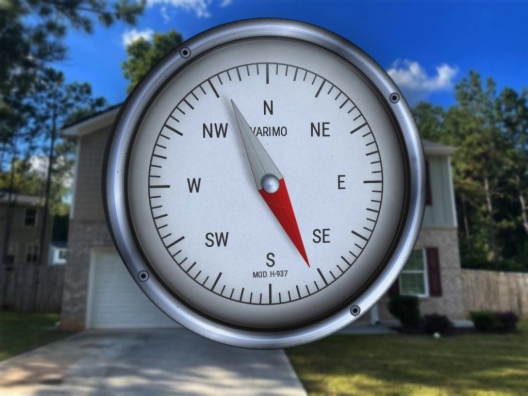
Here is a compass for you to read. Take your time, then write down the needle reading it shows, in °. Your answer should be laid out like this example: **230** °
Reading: **155** °
